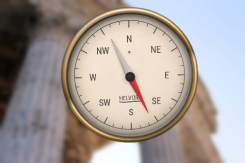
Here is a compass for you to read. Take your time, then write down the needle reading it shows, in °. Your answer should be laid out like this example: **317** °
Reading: **155** °
